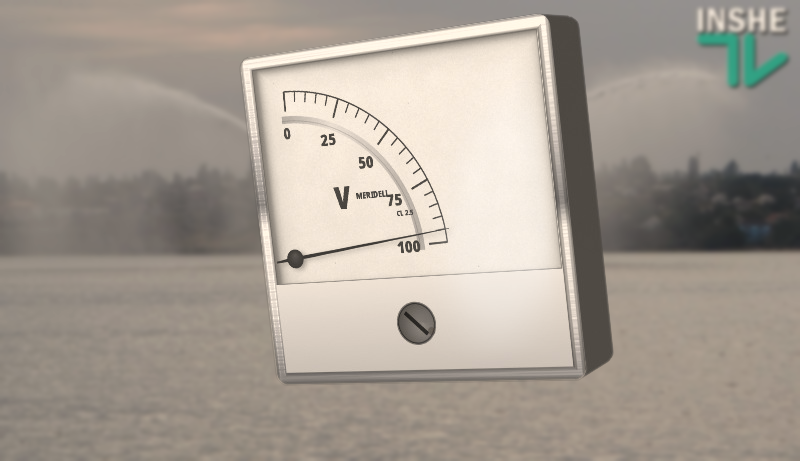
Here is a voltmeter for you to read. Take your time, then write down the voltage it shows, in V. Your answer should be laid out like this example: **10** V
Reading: **95** V
